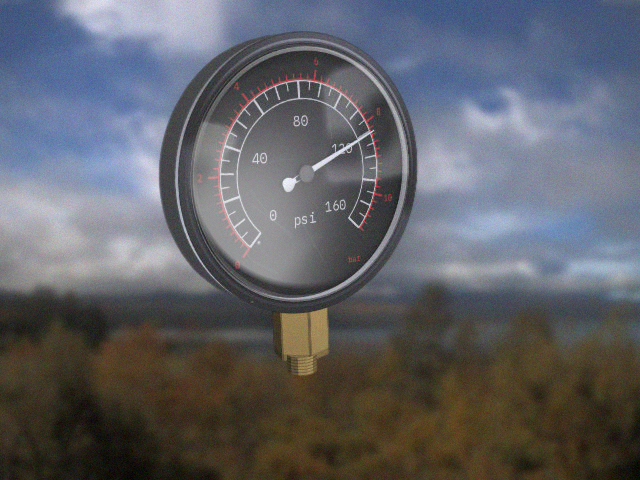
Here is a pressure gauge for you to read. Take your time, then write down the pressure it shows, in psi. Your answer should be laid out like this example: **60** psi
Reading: **120** psi
